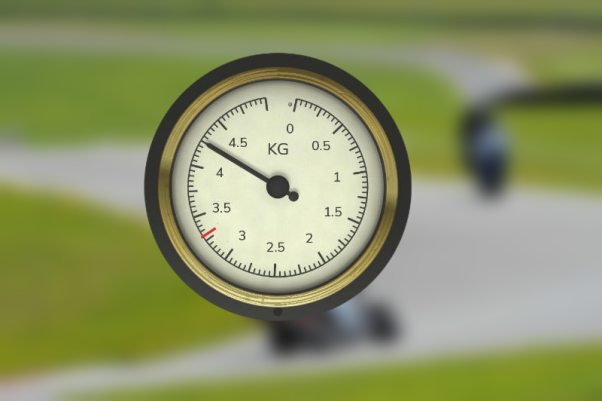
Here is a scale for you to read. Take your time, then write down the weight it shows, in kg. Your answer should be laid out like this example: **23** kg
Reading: **4.25** kg
